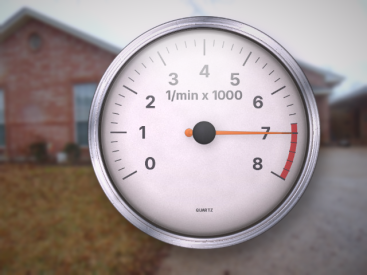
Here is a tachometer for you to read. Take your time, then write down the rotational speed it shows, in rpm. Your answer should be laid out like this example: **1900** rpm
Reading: **7000** rpm
